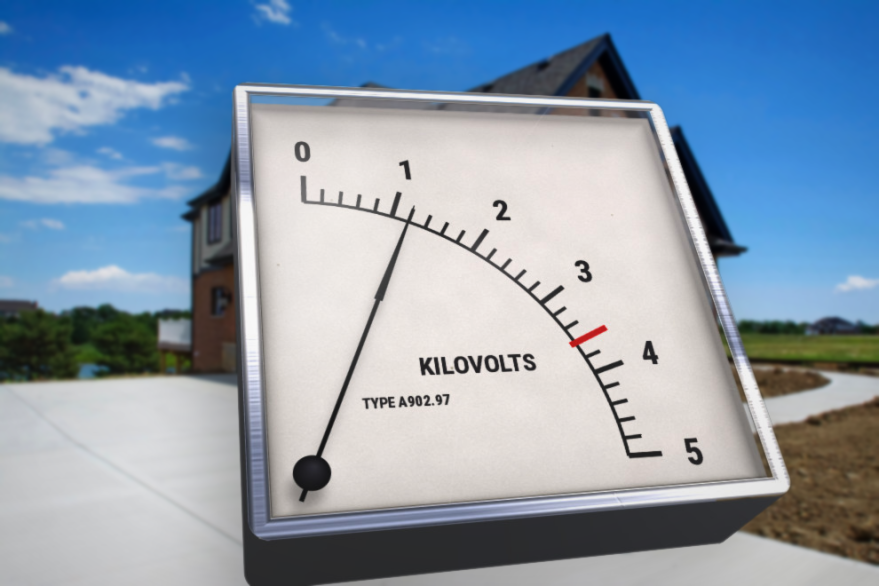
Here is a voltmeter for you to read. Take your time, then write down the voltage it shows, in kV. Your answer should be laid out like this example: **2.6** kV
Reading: **1.2** kV
